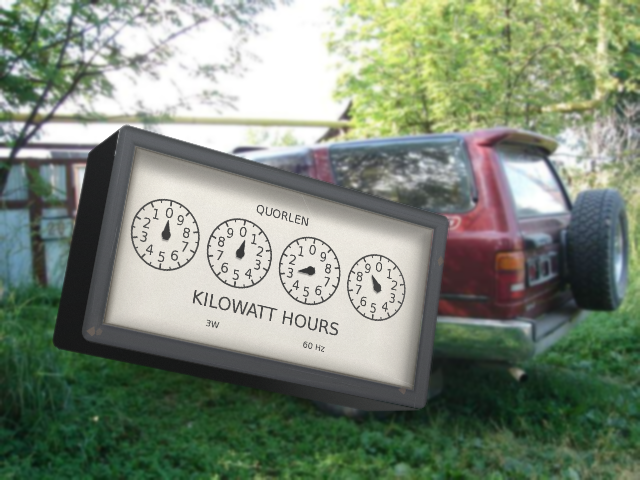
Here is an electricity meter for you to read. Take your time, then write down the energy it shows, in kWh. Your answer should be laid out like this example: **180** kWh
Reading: **29** kWh
